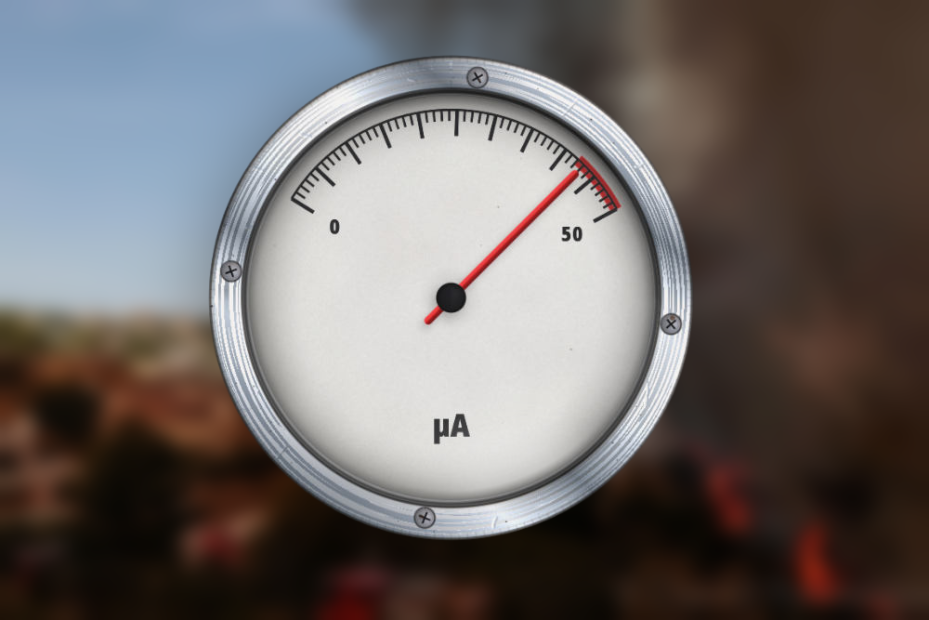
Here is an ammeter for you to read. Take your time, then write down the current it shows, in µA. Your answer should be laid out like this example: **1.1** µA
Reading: **43** µA
